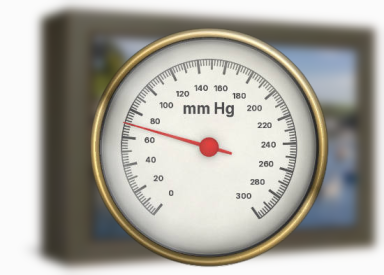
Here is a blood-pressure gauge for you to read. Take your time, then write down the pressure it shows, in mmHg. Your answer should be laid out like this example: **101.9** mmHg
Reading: **70** mmHg
